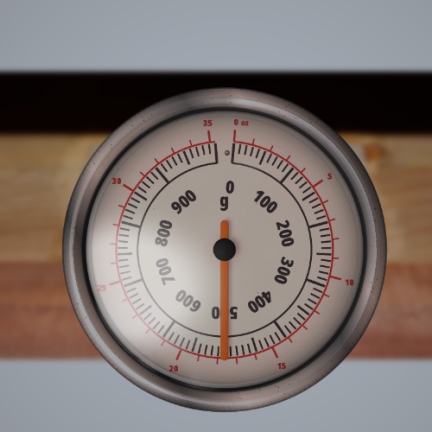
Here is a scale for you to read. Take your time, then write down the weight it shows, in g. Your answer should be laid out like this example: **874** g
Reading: **500** g
